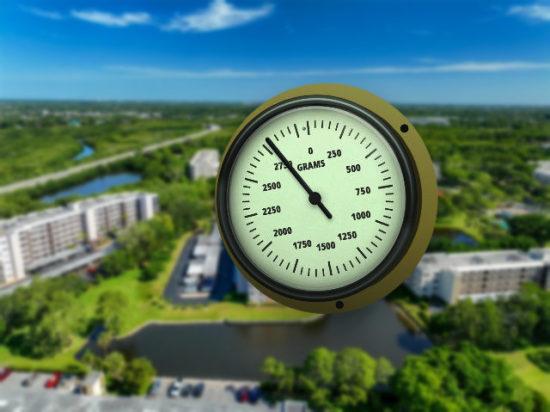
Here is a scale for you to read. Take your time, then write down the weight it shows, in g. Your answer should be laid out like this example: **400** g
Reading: **2800** g
